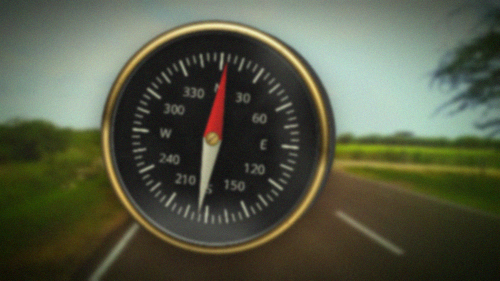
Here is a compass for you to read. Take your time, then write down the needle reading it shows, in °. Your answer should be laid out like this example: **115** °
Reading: **5** °
